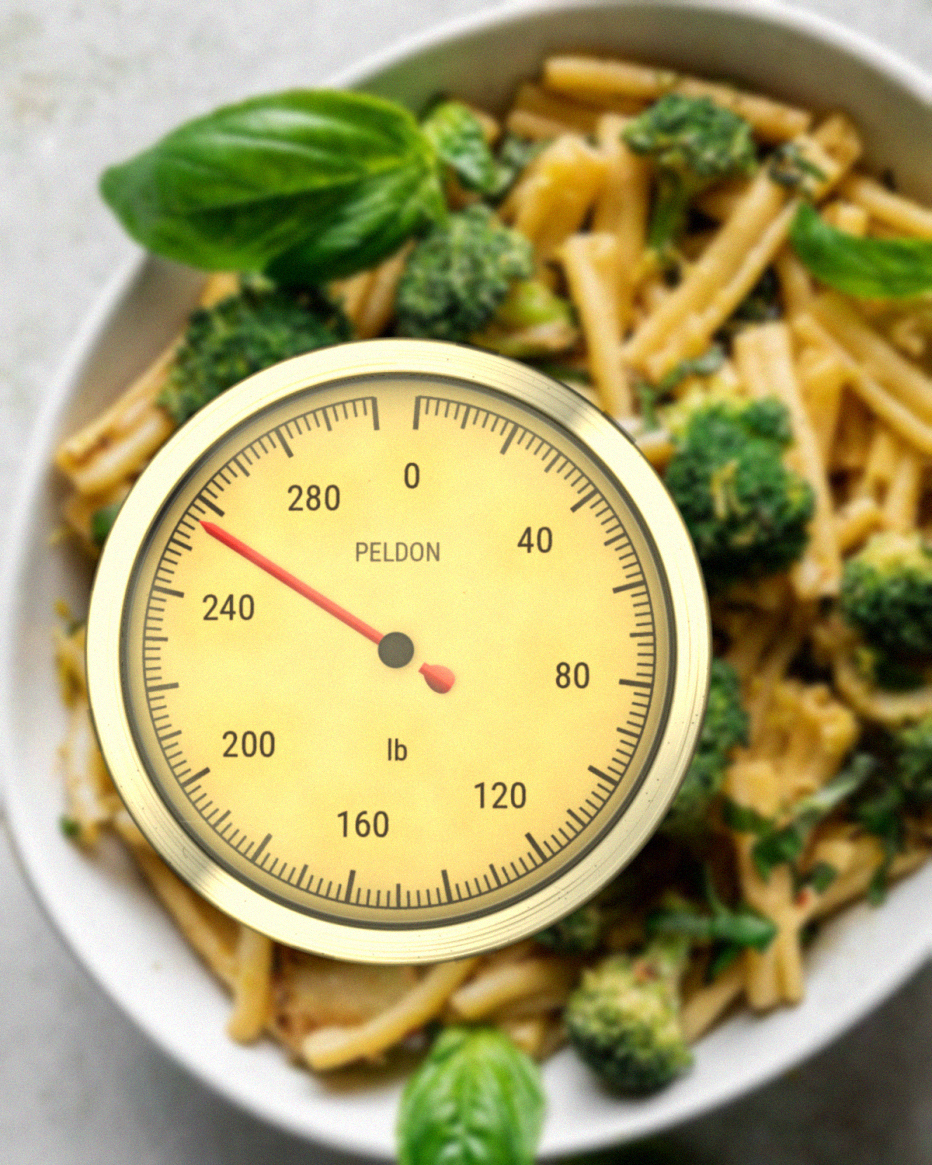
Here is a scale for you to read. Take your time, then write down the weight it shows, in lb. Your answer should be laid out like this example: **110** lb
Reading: **256** lb
